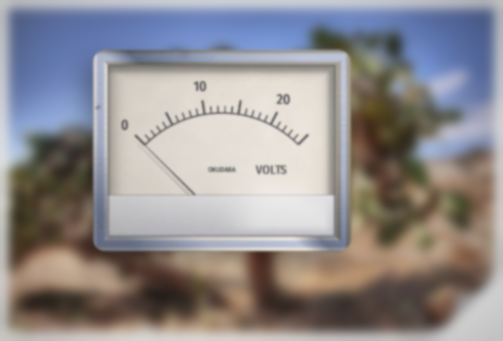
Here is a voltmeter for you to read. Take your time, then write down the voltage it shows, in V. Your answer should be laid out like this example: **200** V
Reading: **0** V
